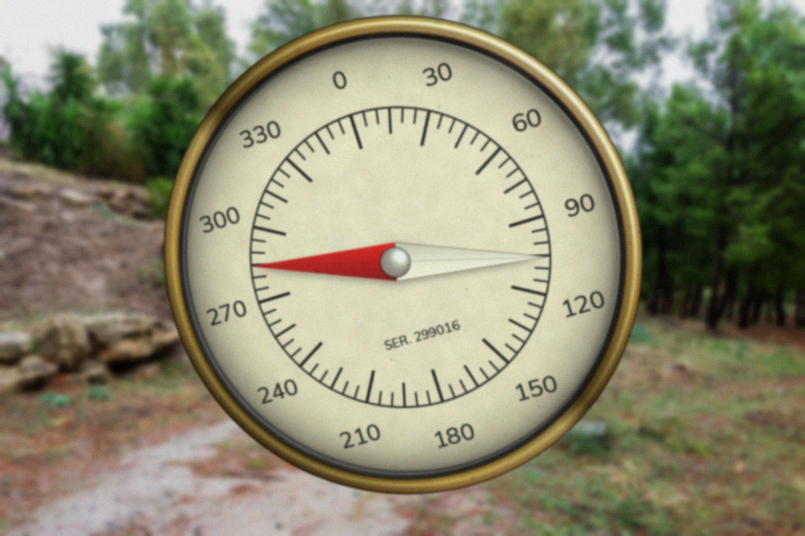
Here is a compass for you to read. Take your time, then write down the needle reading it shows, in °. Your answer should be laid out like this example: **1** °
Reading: **285** °
